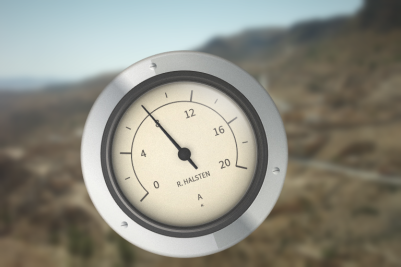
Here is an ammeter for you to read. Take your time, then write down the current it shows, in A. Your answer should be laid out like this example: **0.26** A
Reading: **8** A
